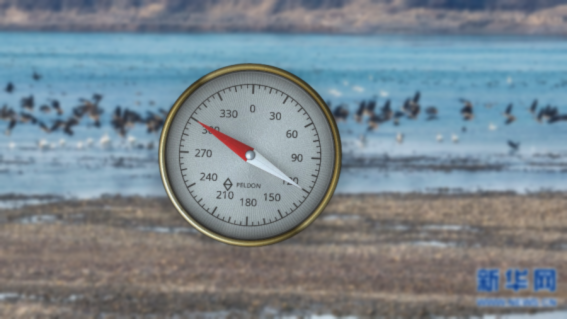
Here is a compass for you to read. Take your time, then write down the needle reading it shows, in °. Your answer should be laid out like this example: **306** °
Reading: **300** °
